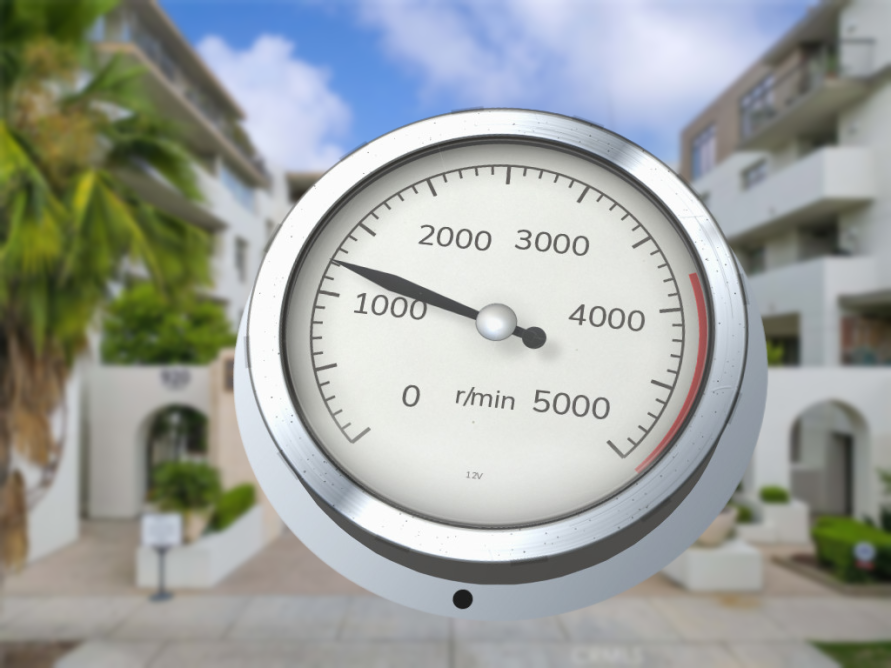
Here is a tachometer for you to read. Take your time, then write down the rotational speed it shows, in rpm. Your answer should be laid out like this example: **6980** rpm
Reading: **1200** rpm
